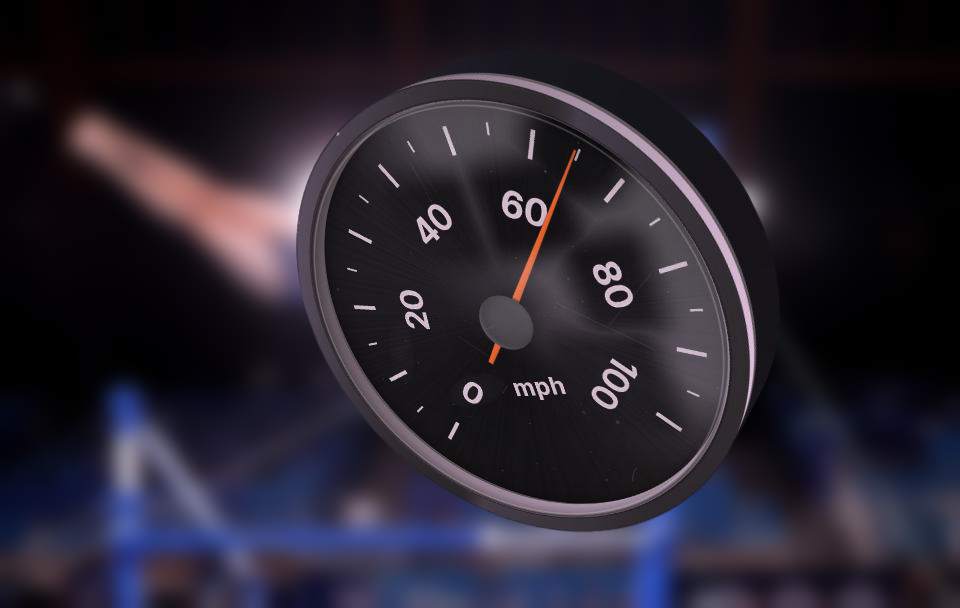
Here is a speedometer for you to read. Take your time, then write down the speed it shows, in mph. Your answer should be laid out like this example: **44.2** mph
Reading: **65** mph
